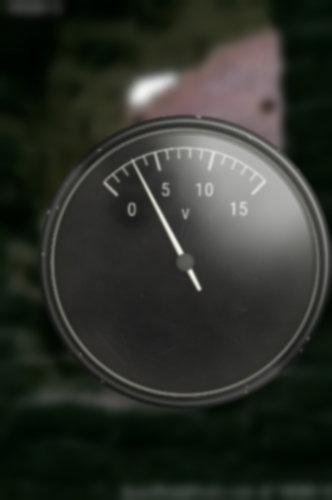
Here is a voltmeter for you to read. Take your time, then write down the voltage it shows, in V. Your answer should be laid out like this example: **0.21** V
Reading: **3** V
